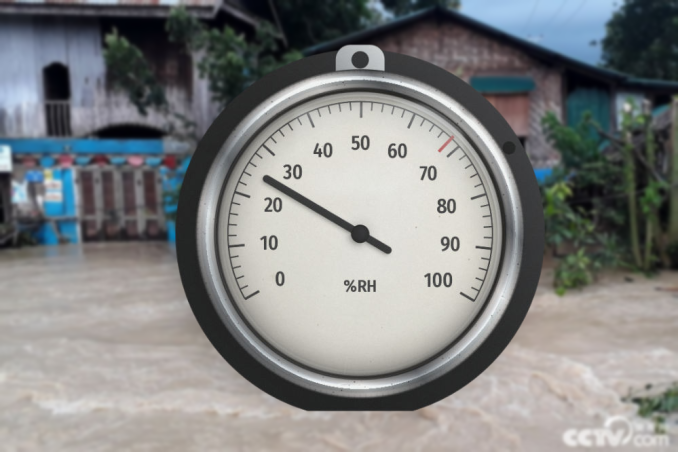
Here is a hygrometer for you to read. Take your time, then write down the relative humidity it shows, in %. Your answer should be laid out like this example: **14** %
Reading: **25** %
